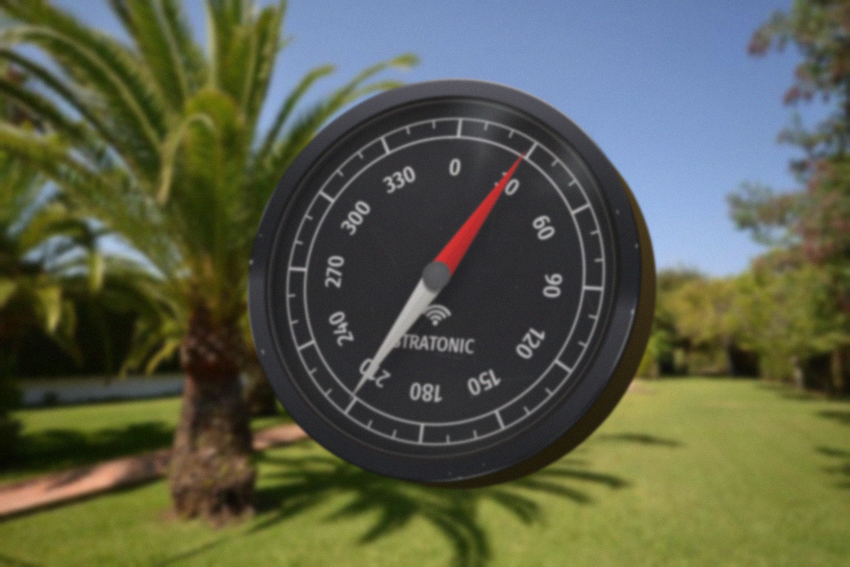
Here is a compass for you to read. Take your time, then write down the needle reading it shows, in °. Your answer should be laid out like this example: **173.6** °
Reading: **30** °
